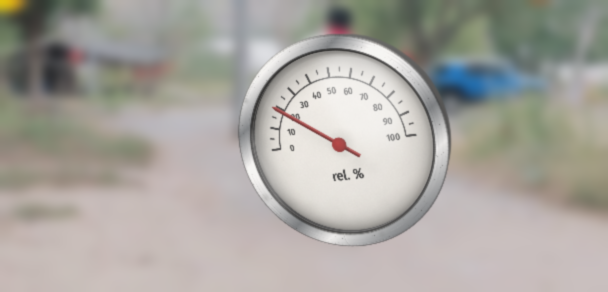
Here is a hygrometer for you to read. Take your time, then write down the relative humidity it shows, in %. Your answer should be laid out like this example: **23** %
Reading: **20** %
